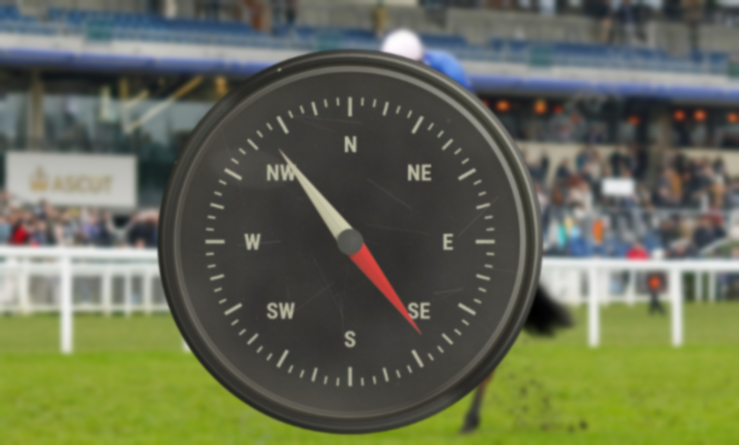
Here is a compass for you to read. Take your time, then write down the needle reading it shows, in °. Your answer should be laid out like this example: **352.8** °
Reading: **142.5** °
